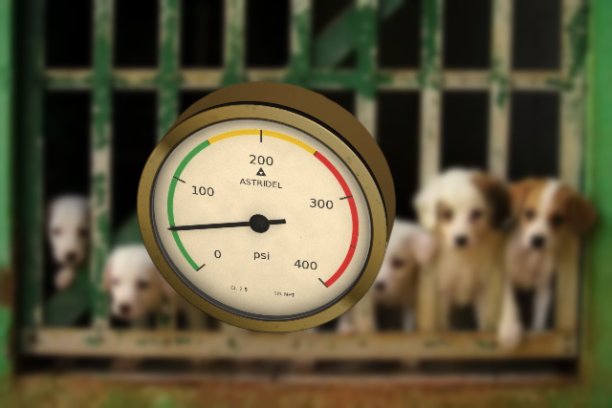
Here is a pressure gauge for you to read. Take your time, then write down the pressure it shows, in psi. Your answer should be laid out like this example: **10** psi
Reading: **50** psi
